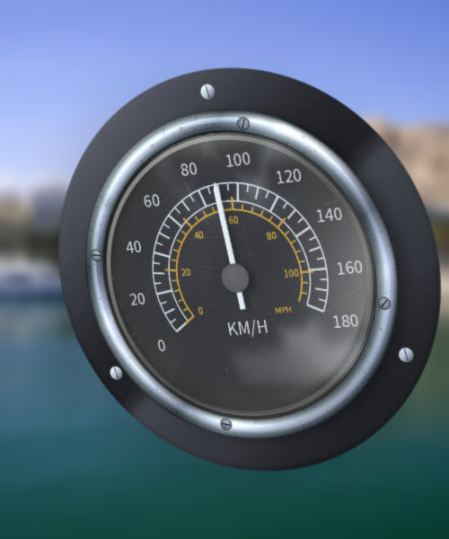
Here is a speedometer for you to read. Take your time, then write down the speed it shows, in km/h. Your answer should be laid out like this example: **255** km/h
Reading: **90** km/h
